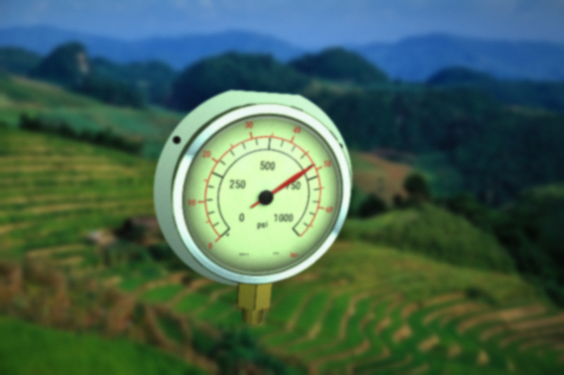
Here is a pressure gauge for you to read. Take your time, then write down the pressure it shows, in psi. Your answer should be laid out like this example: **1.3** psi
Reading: **700** psi
